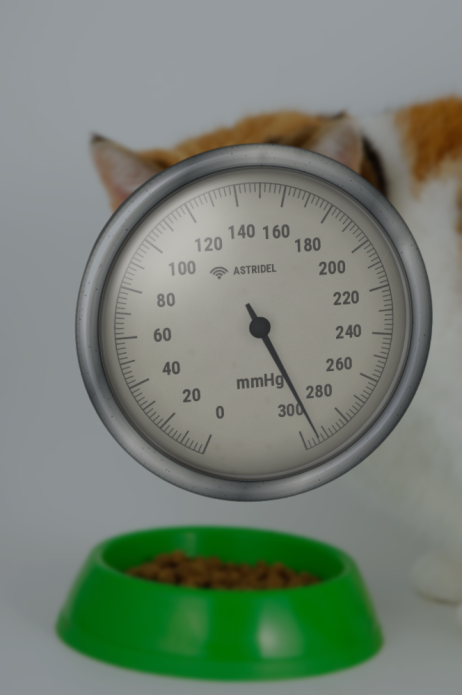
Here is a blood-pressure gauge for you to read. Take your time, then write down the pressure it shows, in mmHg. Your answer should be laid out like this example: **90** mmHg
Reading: **294** mmHg
